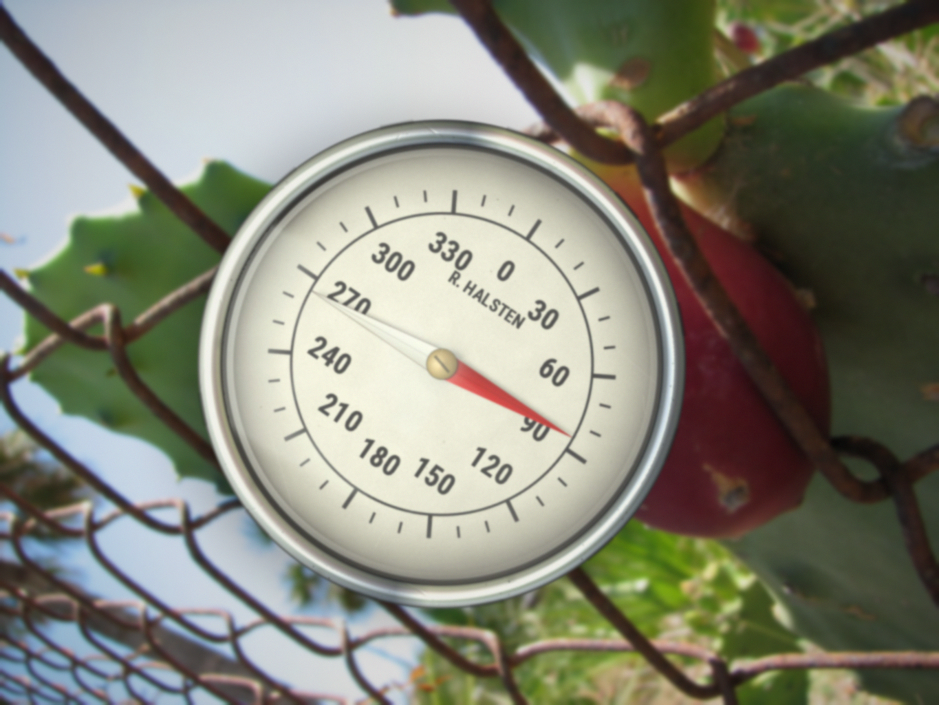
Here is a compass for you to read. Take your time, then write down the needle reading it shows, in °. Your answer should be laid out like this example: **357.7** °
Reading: **85** °
